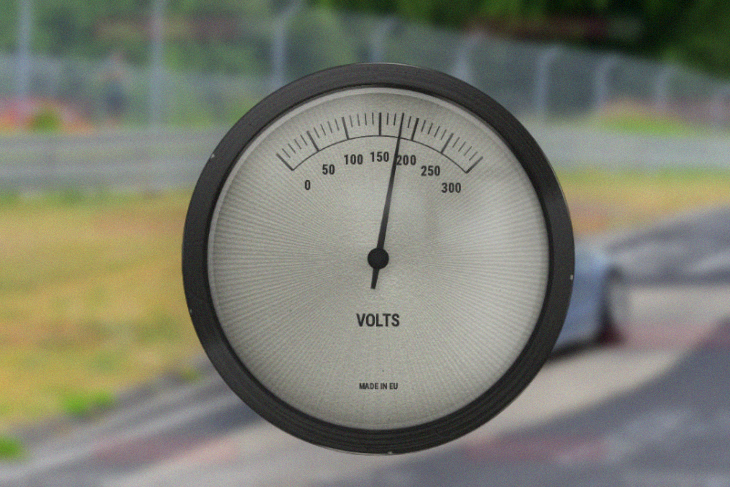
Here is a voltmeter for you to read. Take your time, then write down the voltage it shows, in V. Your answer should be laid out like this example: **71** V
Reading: **180** V
